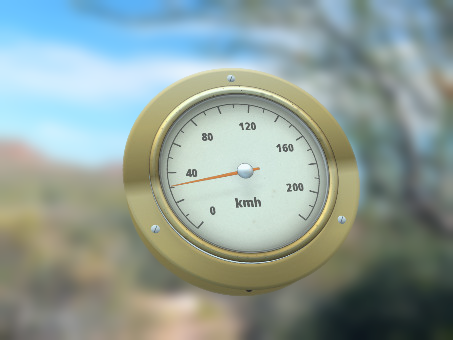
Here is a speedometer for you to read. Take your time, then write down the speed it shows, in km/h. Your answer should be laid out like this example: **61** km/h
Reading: **30** km/h
